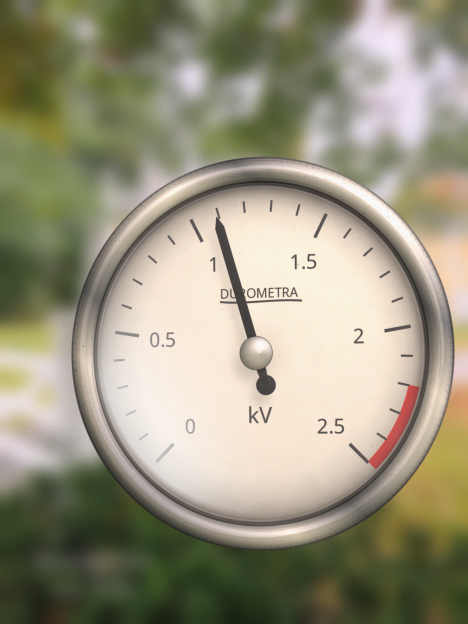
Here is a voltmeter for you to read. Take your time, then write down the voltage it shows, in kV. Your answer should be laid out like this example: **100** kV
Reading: **1.1** kV
